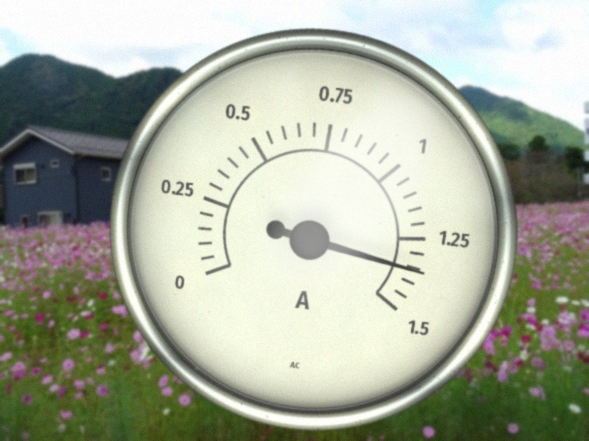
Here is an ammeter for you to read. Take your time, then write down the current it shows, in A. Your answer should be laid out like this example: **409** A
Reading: **1.35** A
